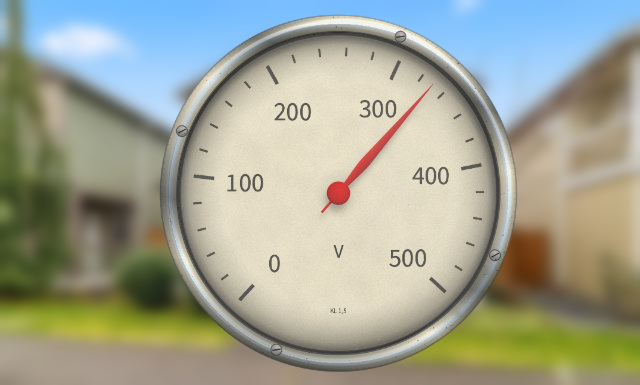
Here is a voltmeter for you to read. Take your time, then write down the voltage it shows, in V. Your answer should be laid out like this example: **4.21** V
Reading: **330** V
